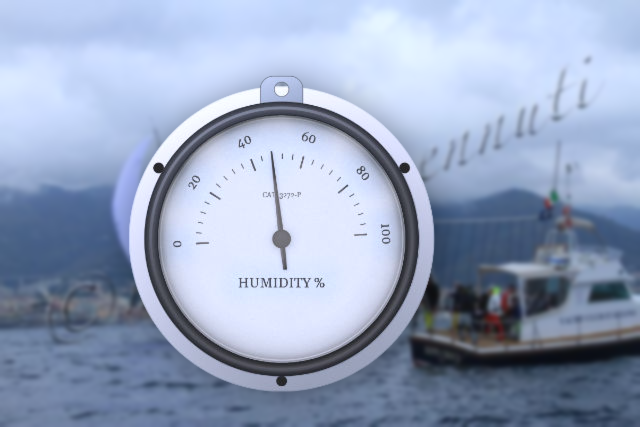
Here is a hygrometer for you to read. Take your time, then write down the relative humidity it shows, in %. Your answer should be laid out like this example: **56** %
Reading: **48** %
